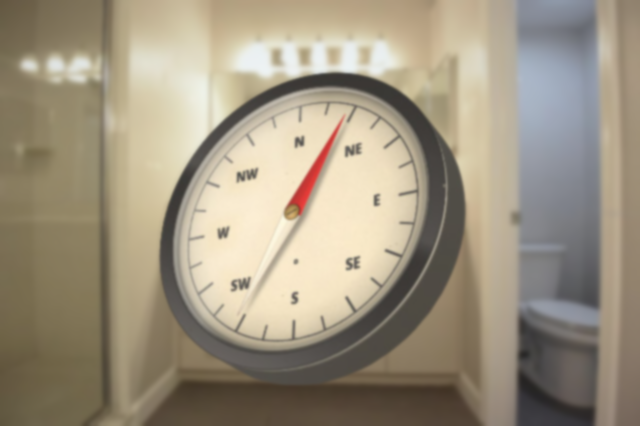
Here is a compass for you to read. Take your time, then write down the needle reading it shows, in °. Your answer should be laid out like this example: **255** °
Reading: **30** °
